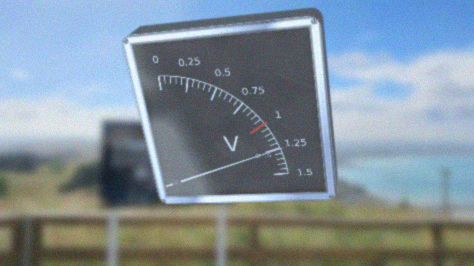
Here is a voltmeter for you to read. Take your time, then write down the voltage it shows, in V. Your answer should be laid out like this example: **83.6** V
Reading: **1.25** V
